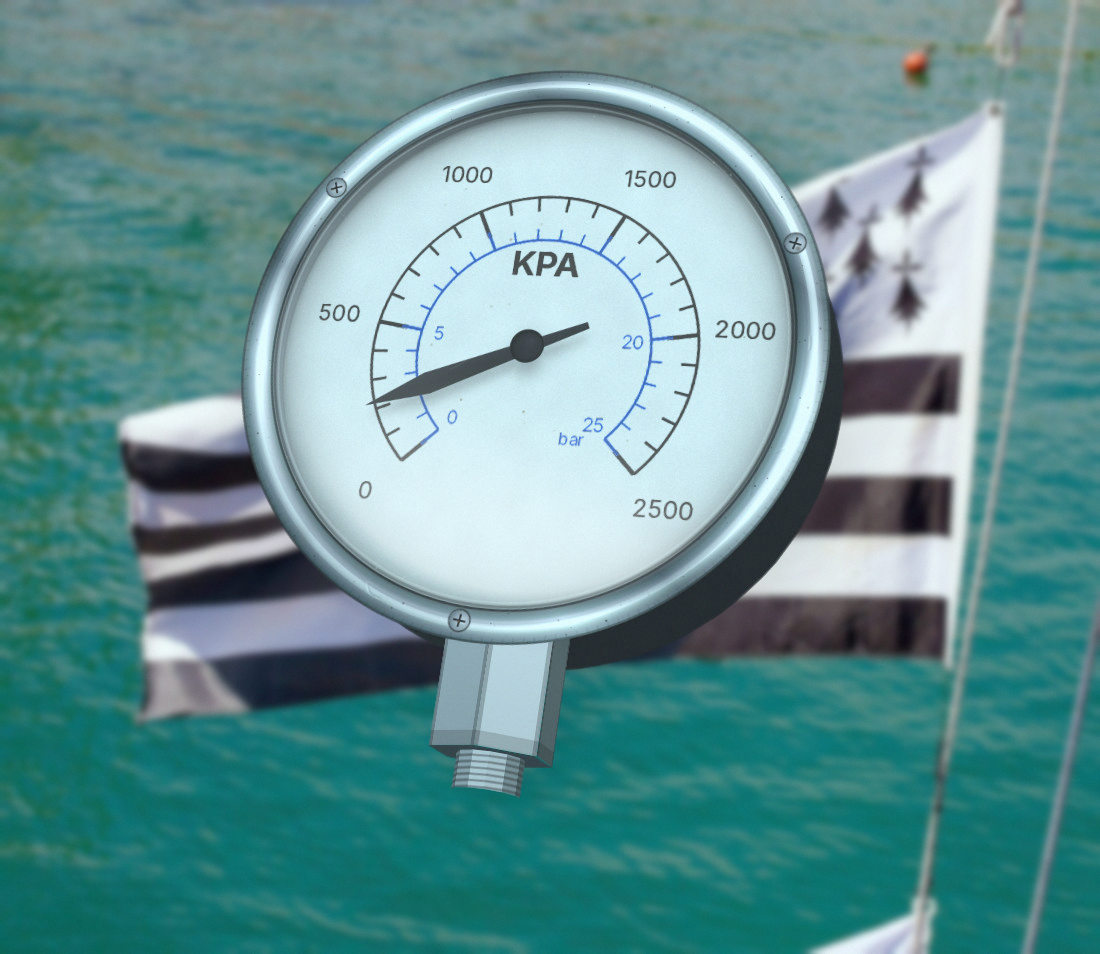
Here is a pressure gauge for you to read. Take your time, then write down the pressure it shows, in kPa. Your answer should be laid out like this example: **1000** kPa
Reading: **200** kPa
